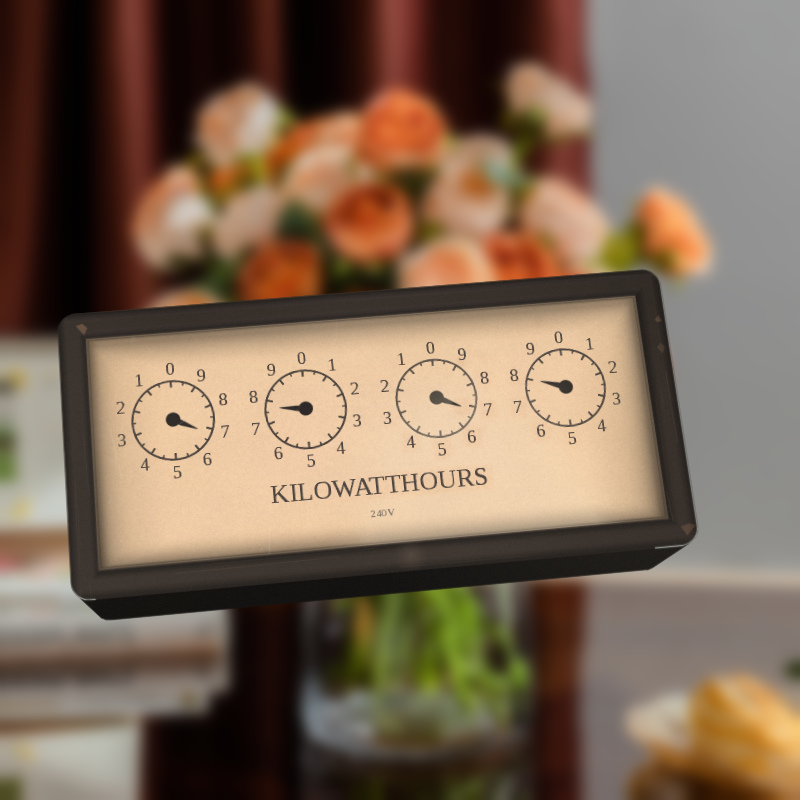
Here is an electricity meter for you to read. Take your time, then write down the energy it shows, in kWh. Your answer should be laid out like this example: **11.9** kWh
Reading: **6768** kWh
